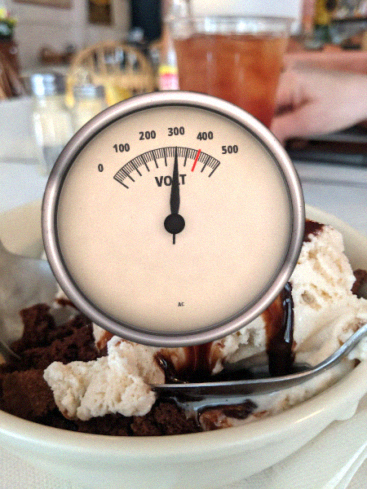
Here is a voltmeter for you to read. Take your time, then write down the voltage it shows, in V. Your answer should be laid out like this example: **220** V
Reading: **300** V
